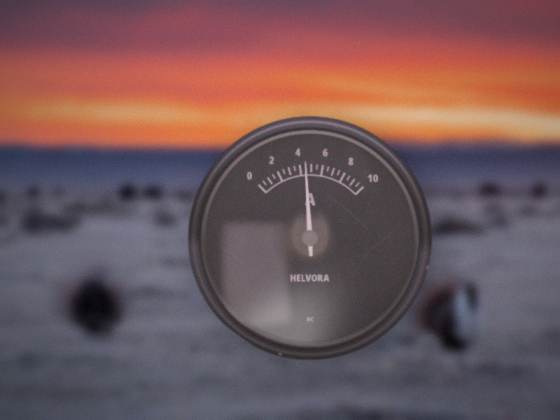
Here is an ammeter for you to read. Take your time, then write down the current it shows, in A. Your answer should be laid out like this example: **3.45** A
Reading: **4.5** A
